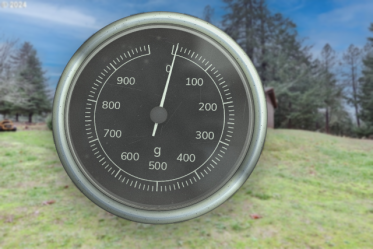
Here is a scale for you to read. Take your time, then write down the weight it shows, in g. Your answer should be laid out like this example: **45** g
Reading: **10** g
